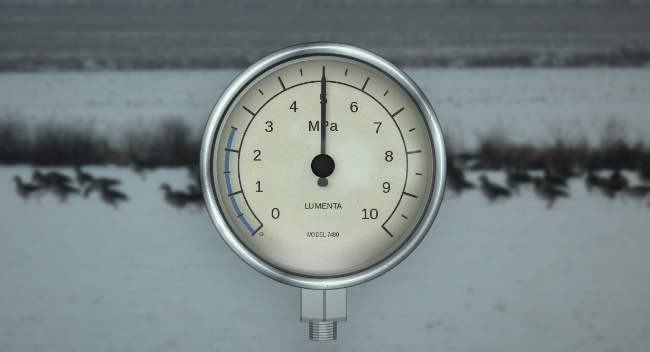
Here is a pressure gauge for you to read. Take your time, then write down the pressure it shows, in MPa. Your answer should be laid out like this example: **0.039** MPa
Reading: **5** MPa
